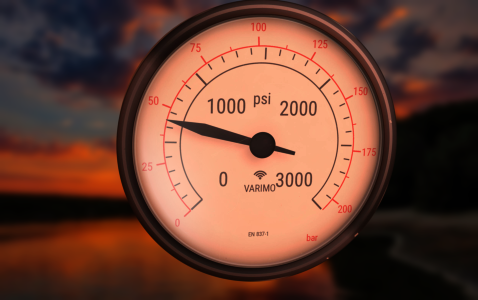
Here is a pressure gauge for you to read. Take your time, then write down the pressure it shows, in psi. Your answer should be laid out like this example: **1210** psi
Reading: **650** psi
